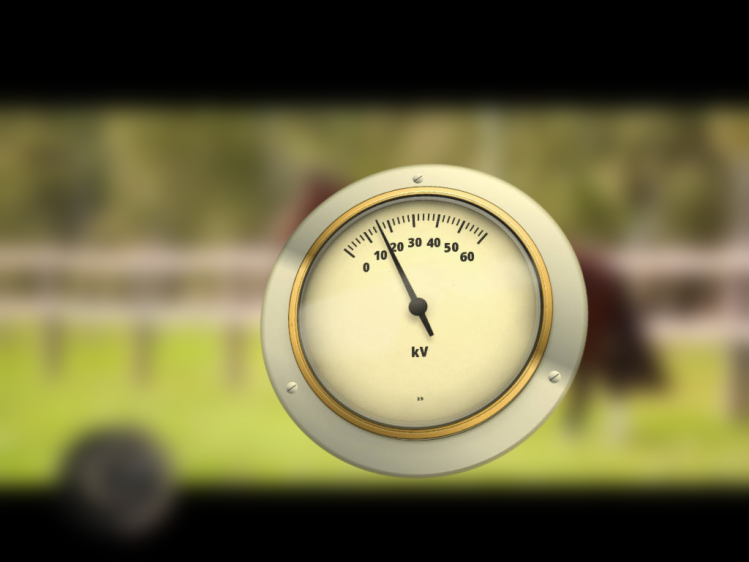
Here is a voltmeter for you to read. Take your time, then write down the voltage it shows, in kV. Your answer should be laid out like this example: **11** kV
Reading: **16** kV
